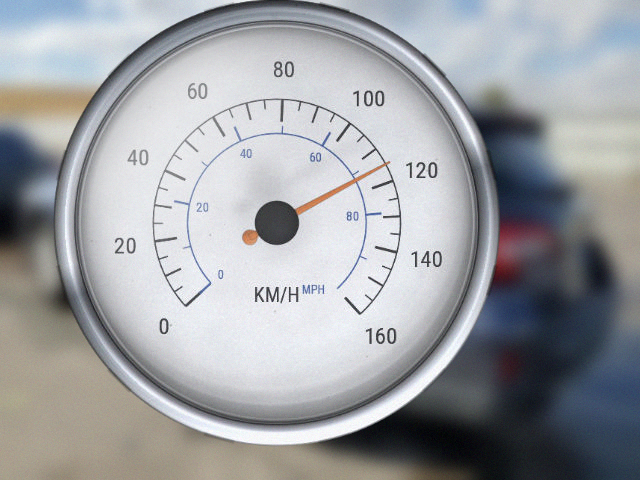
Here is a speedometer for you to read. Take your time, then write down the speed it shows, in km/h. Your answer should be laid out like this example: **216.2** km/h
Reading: **115** km/h
